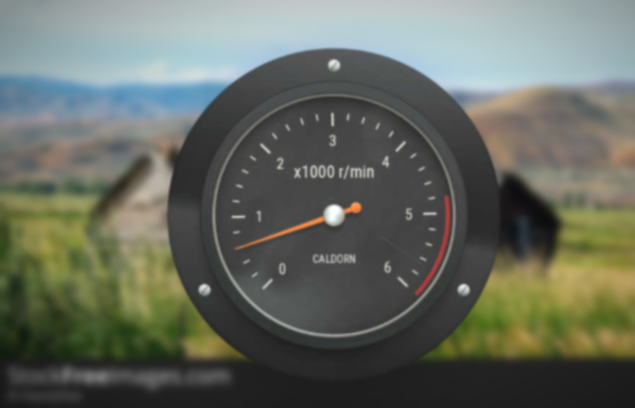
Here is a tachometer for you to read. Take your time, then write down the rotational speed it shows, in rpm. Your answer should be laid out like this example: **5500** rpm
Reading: **600** rpm
